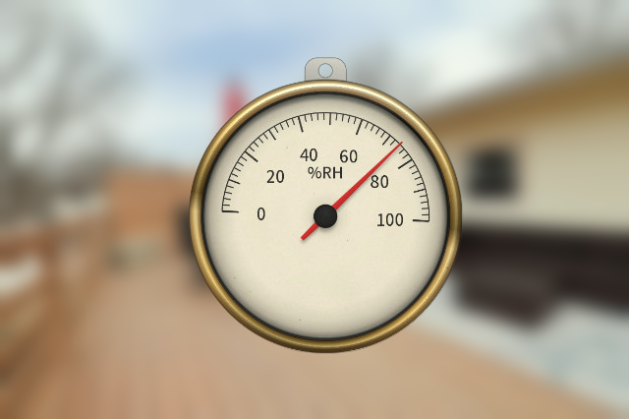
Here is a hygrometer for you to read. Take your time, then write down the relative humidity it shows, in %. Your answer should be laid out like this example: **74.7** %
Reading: **74** %
